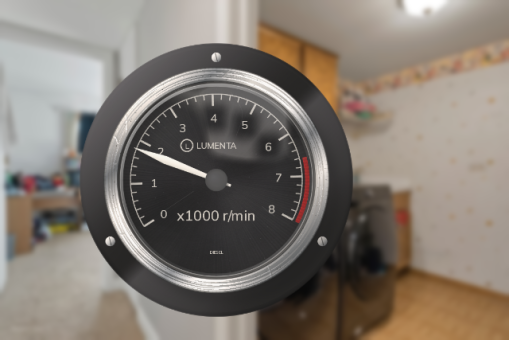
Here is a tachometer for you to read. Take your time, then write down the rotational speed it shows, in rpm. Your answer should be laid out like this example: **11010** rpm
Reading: **1800** rpm
